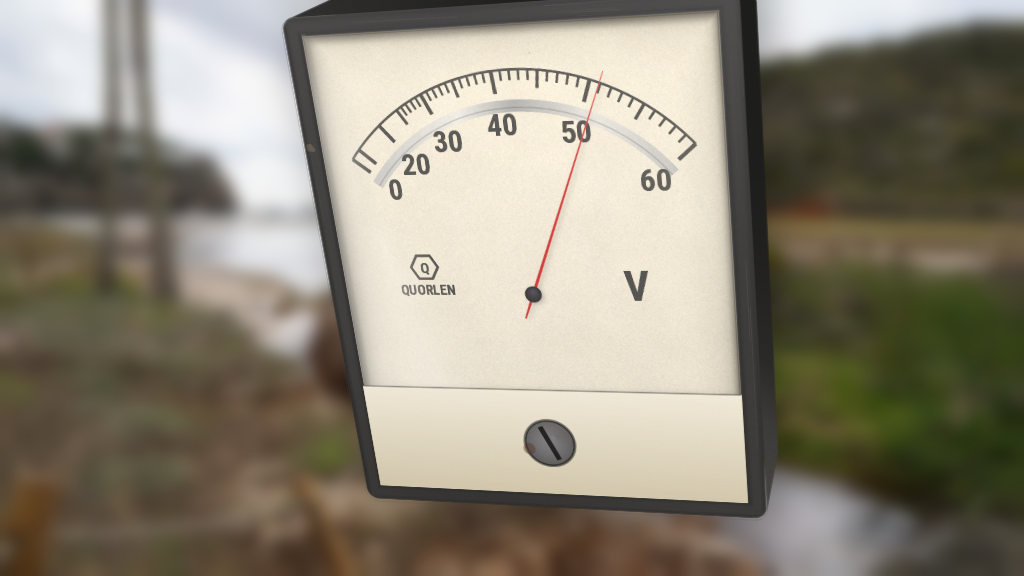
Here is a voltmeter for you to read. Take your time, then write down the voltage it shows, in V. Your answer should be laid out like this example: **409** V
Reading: **51** V
